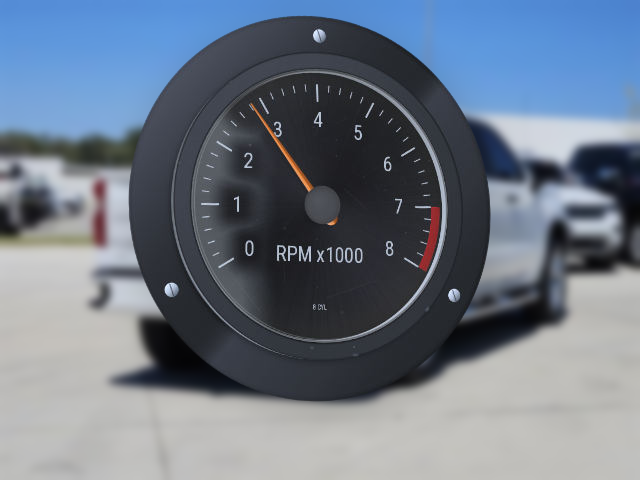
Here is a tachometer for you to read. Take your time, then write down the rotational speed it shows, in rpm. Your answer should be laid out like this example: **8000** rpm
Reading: **2800** rpm
